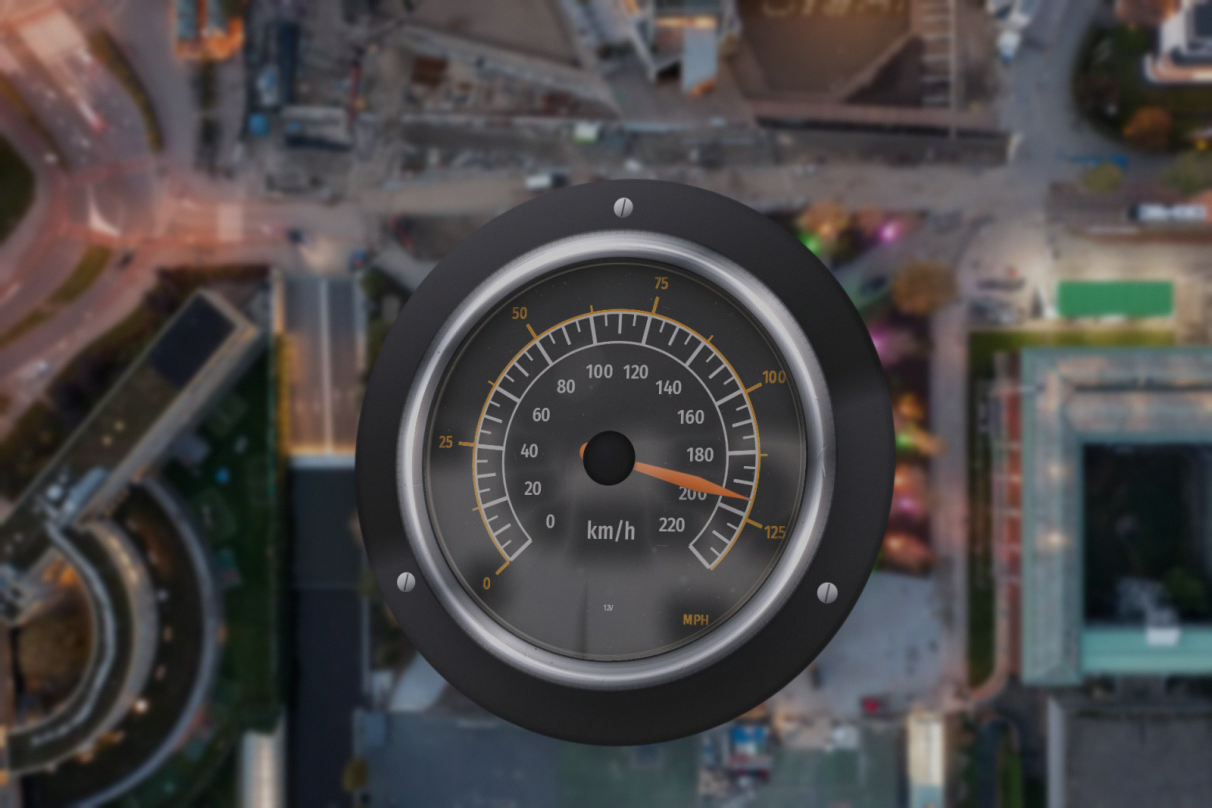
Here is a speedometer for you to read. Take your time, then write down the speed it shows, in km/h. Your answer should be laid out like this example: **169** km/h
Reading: **195** km/h
